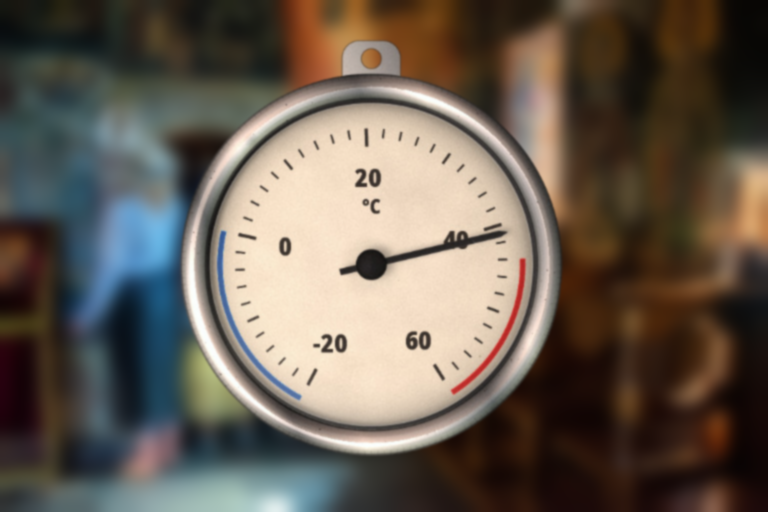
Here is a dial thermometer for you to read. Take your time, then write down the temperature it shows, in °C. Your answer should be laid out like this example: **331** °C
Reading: **41** °C
